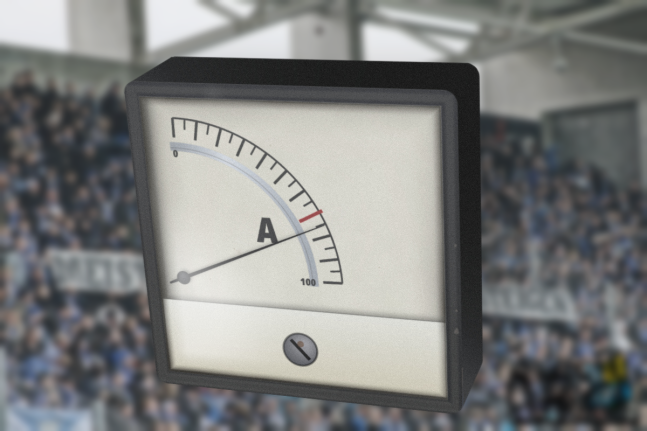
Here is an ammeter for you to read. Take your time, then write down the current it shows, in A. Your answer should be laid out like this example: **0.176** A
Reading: **75** A
